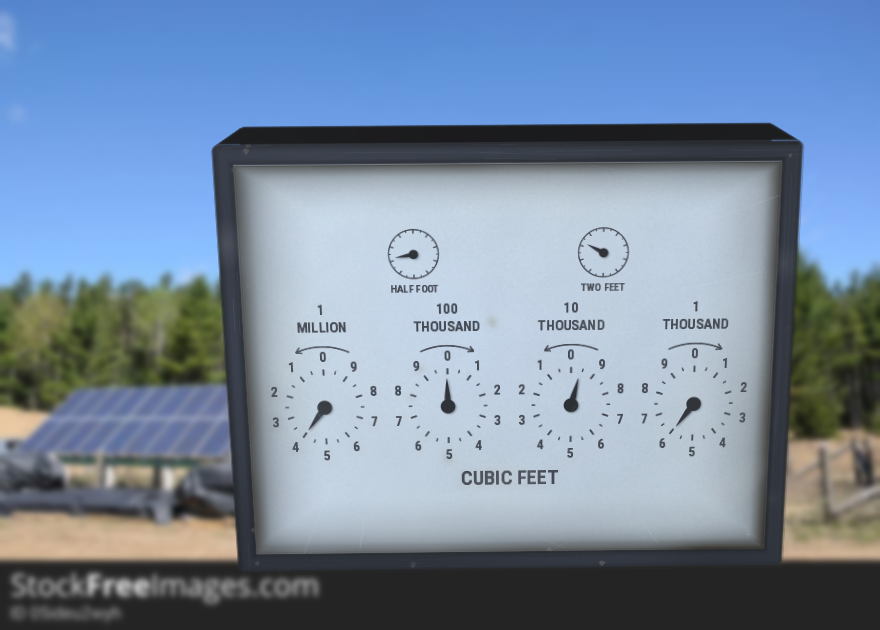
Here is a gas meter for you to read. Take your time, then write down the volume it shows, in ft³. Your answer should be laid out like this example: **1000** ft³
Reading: **399600** ft³
